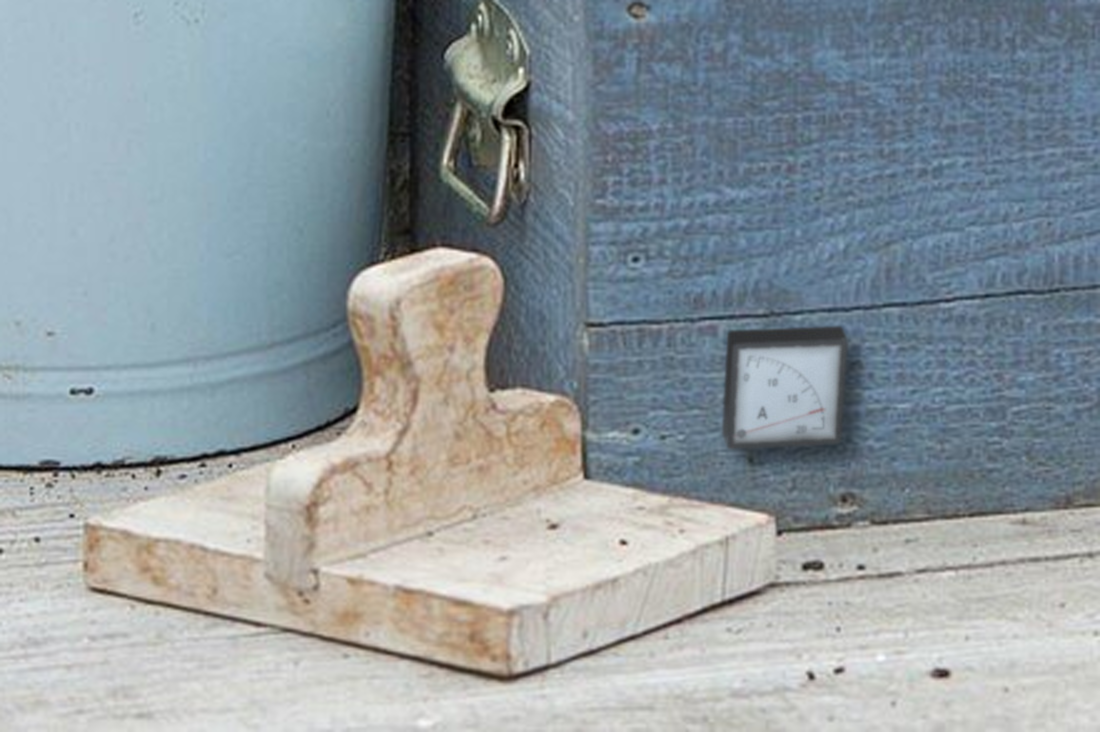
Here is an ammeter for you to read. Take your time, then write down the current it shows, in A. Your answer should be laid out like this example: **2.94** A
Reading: **18** A
